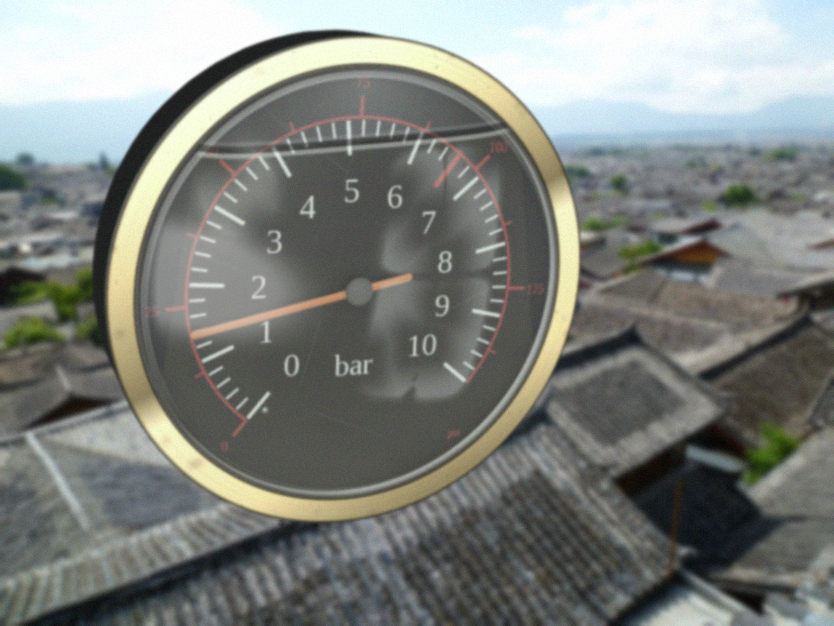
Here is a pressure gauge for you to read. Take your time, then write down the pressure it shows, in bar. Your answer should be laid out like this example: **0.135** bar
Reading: **1.4** bar
